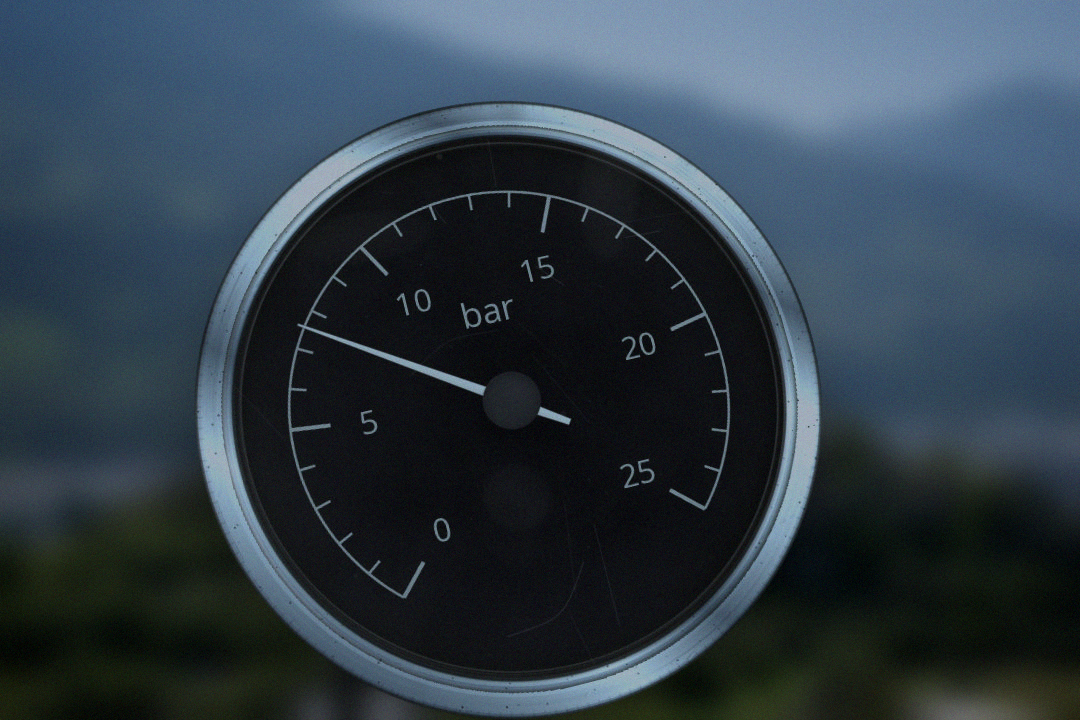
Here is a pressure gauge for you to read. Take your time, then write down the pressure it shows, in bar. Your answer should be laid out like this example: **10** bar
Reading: **7.5** bar
